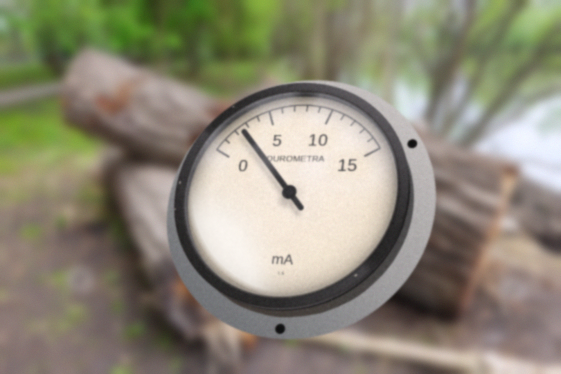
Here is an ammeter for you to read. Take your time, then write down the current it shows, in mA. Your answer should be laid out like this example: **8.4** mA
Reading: **2.5** mA
